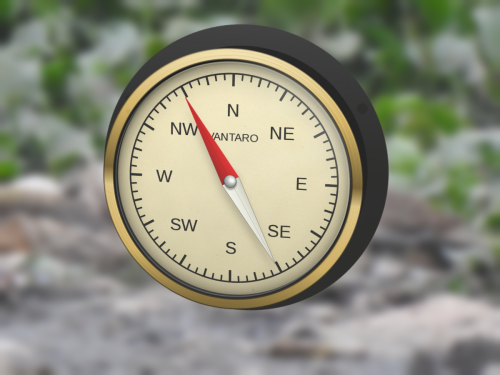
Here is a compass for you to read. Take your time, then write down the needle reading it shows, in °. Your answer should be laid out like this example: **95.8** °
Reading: **330** °
